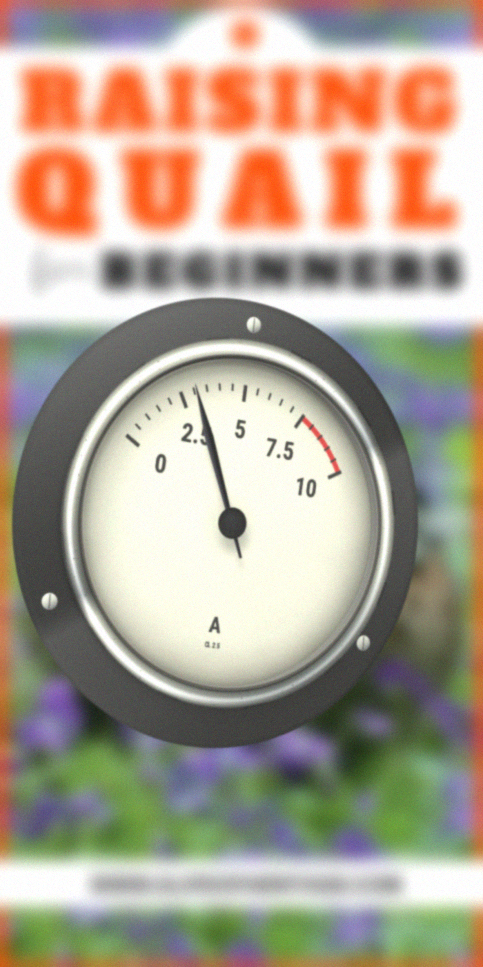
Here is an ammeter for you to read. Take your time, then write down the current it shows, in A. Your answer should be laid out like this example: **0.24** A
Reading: **3** A
